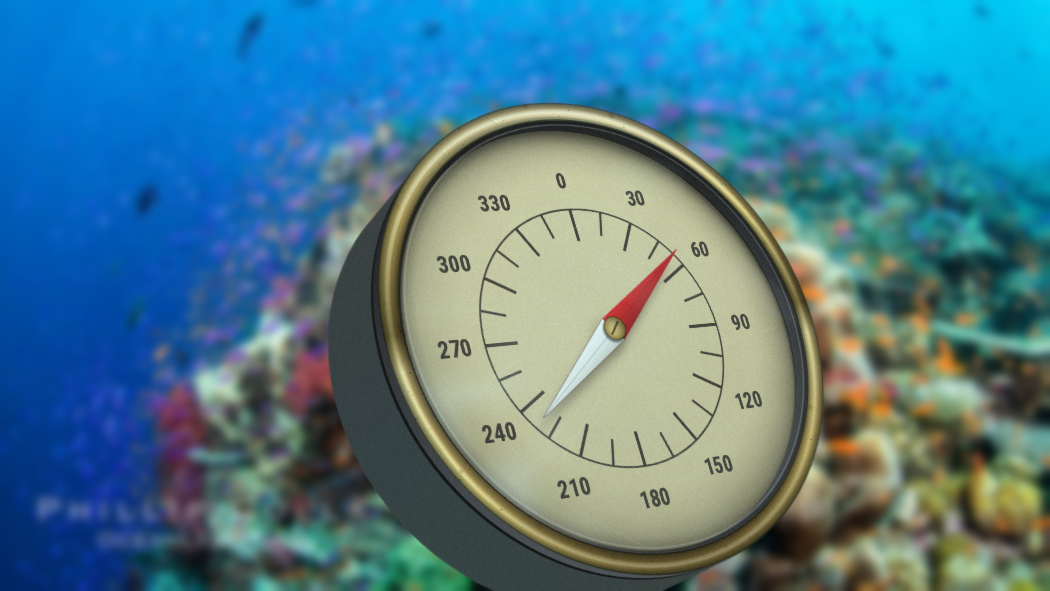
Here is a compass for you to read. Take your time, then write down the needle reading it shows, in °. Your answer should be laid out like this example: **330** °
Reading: **52.5** °
